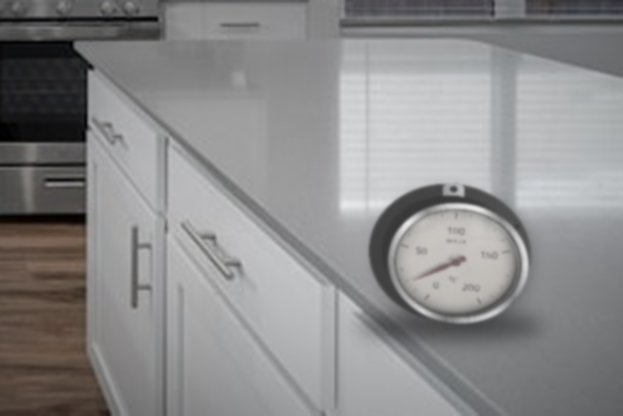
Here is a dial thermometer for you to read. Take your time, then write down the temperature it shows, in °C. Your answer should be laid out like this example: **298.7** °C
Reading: **20** °C
